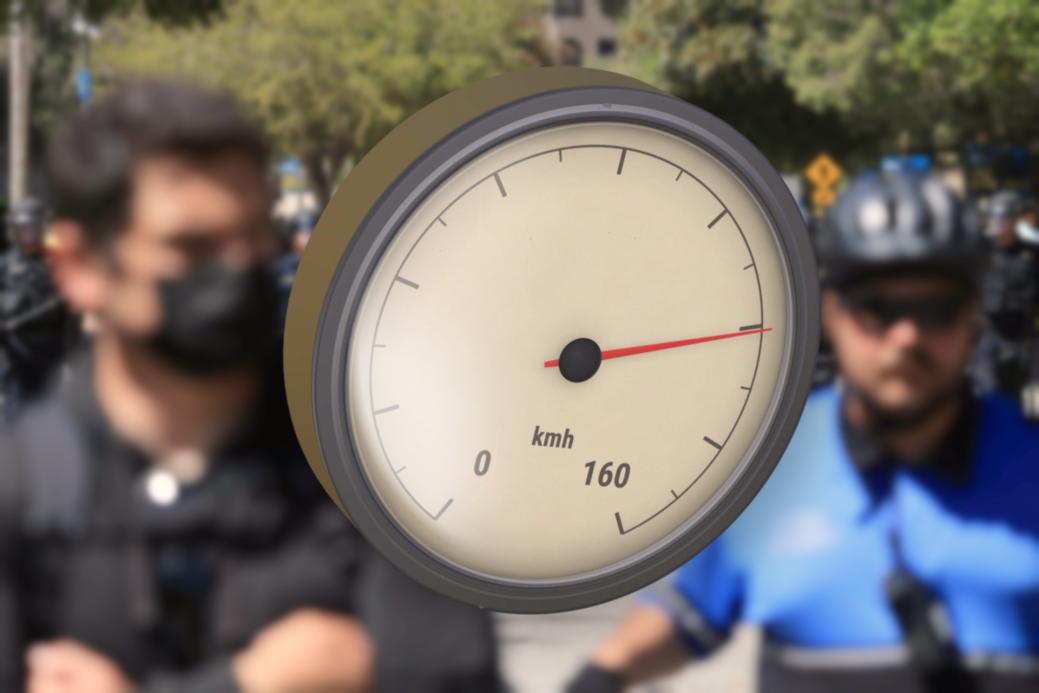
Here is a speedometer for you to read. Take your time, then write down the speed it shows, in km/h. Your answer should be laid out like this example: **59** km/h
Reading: **120** km/h
